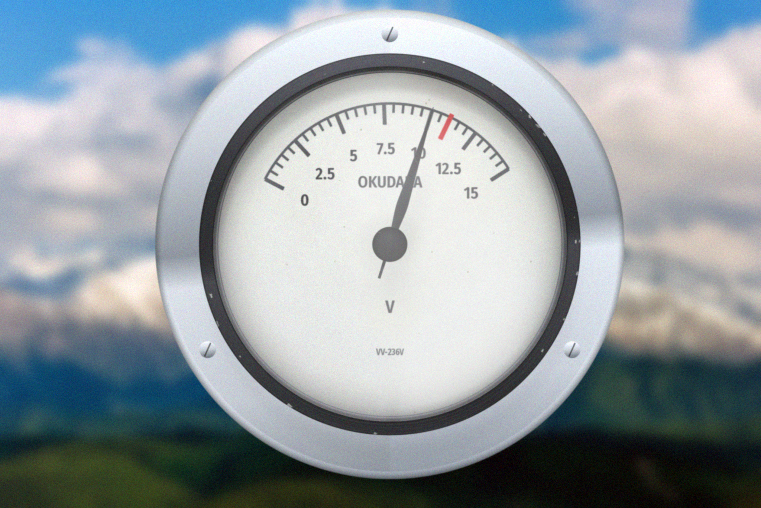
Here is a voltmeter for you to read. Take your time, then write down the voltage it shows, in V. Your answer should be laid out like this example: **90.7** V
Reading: **10** V
